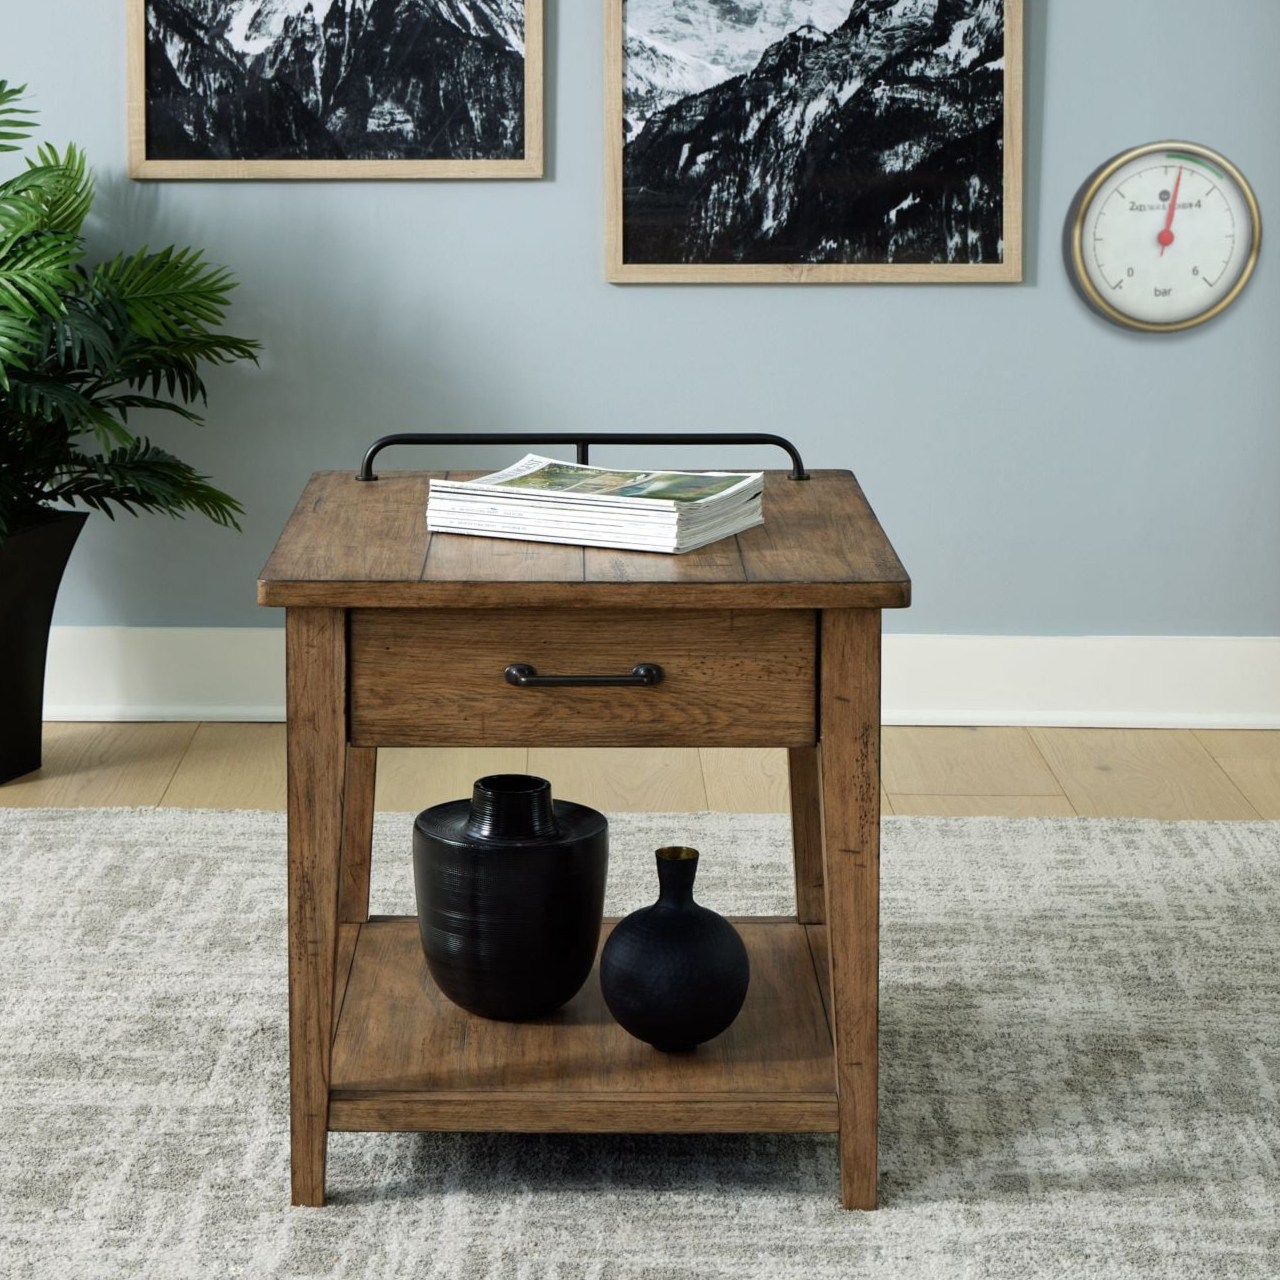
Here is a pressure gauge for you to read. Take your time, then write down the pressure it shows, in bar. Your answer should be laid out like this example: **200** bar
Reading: **3.25** bar
